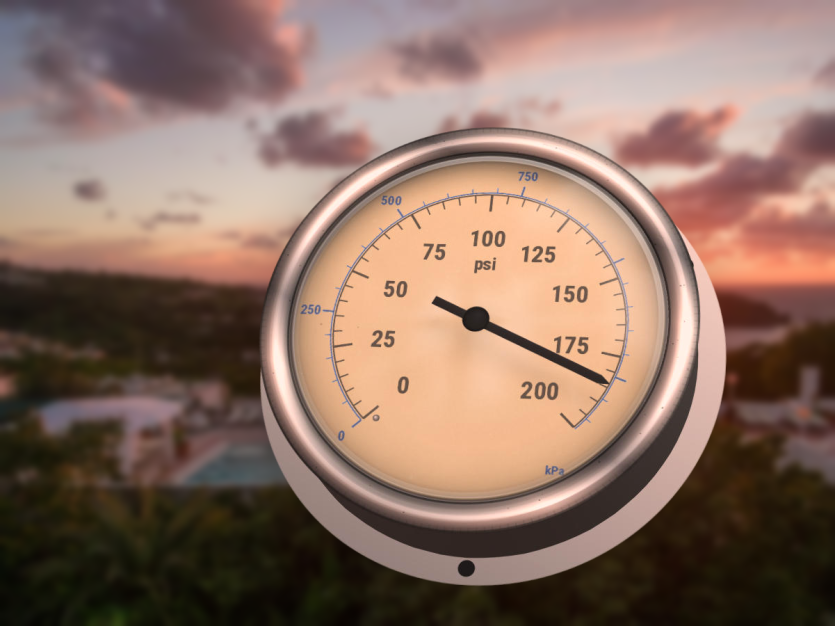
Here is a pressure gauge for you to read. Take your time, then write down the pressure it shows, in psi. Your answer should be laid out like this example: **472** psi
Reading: **185** psi
